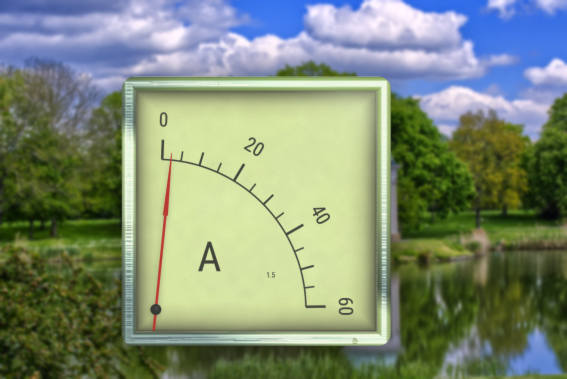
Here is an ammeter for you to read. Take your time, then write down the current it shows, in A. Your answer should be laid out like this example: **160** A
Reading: **2.5** A
